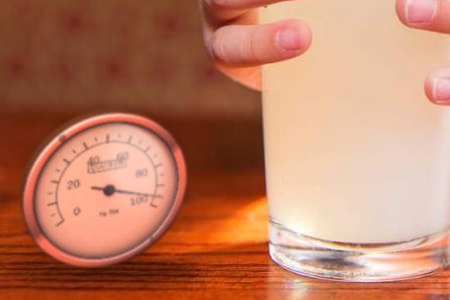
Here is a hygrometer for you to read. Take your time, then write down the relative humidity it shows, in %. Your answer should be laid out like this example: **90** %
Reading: **95** %
